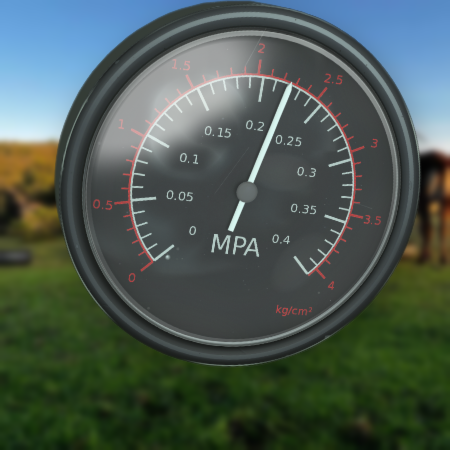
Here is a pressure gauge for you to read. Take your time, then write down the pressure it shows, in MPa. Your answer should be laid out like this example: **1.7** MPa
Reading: **0.22** MPa
